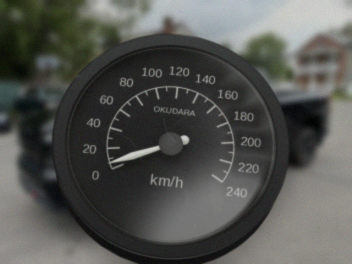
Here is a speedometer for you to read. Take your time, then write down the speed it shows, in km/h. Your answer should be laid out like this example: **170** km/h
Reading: **5** km/h
